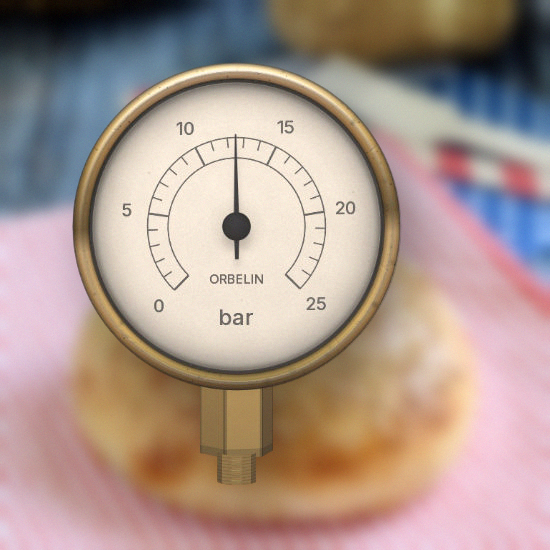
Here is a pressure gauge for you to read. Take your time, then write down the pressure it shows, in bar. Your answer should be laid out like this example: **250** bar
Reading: **12.5** bar
